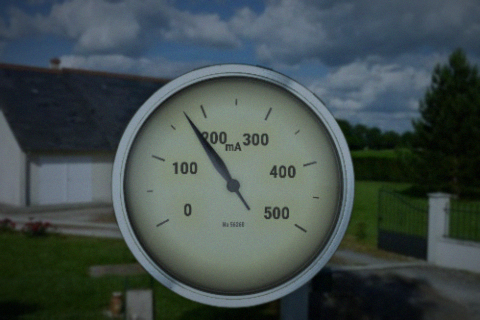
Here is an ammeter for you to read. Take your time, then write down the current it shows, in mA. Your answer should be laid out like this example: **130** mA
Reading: **175** mA
